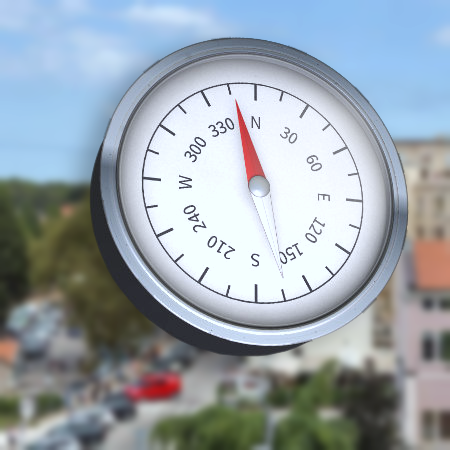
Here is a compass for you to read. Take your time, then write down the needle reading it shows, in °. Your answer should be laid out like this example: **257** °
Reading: **345** °
